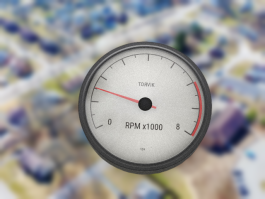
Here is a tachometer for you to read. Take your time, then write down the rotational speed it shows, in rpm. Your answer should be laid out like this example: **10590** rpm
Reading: **1500** rpm
